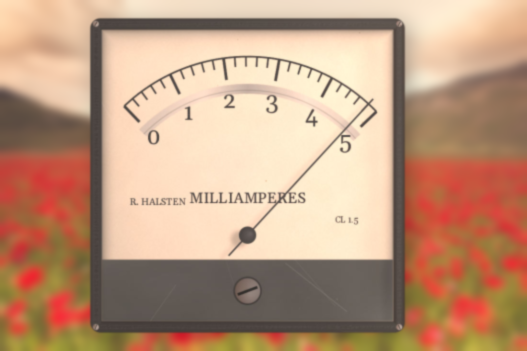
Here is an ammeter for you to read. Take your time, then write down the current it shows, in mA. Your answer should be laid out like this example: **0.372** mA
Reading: **4.8** mA
